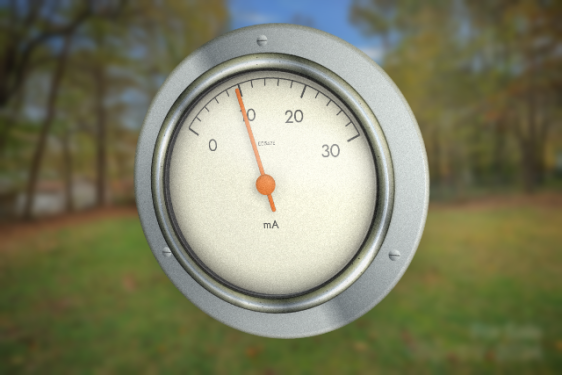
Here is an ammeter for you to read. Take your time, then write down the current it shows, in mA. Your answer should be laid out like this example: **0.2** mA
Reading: **10** mA
